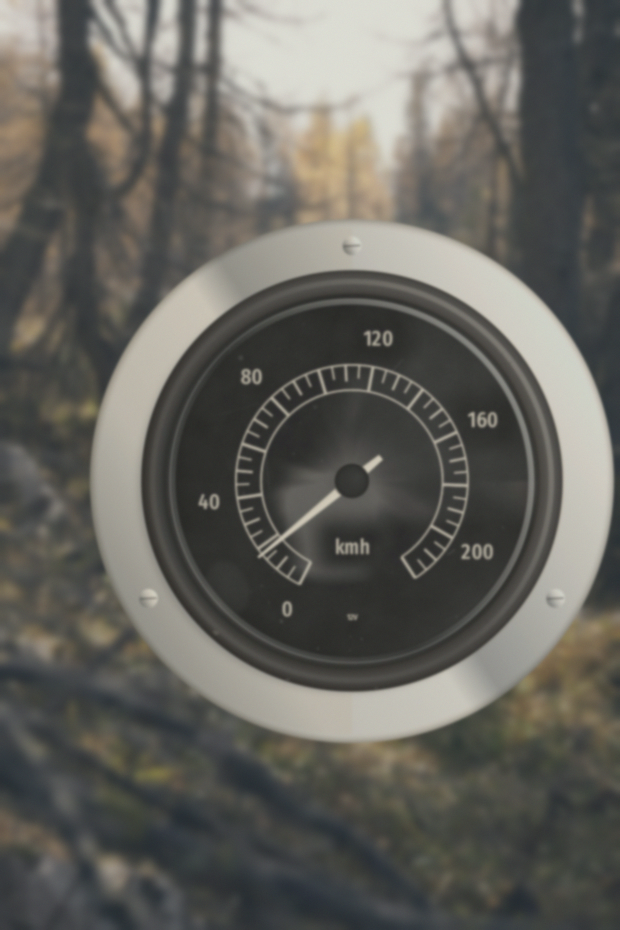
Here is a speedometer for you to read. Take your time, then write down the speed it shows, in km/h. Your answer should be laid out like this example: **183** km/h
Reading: **17.5** km/h
